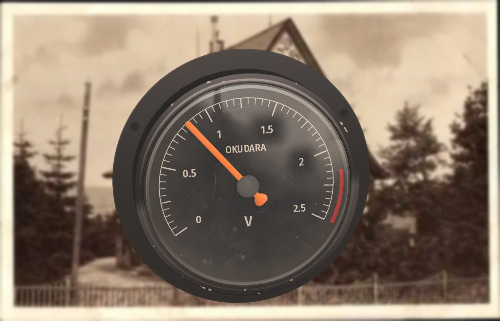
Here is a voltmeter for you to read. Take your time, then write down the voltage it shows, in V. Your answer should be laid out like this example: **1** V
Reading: **0.85** V
